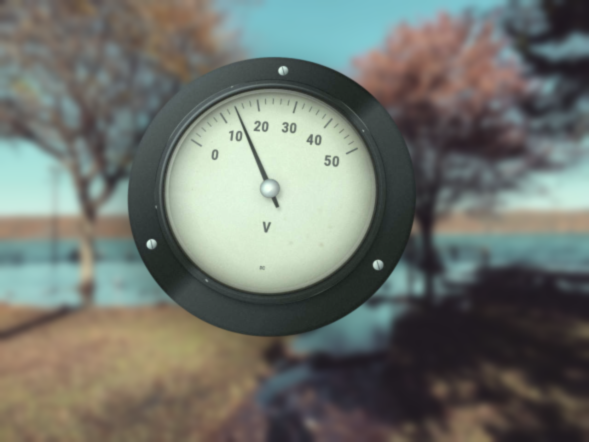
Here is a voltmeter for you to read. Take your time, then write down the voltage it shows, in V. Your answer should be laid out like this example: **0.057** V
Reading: **14** V
